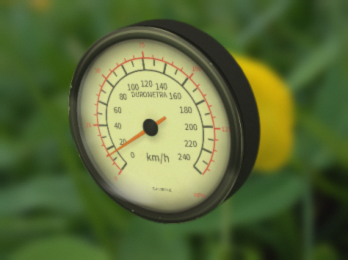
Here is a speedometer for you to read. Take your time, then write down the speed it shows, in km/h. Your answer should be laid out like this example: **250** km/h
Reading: **15** km/h
